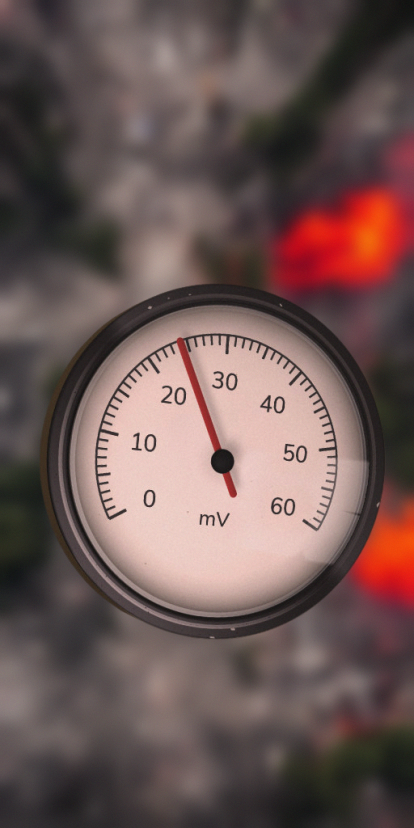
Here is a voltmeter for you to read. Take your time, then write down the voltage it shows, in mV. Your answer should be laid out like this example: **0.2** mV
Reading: **24** mV
